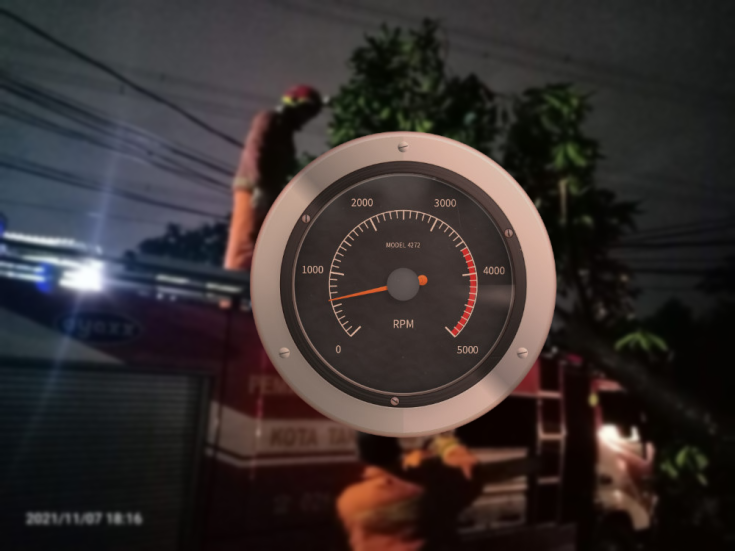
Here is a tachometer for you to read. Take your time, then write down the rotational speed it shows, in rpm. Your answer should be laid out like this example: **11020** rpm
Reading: **600** rpm
